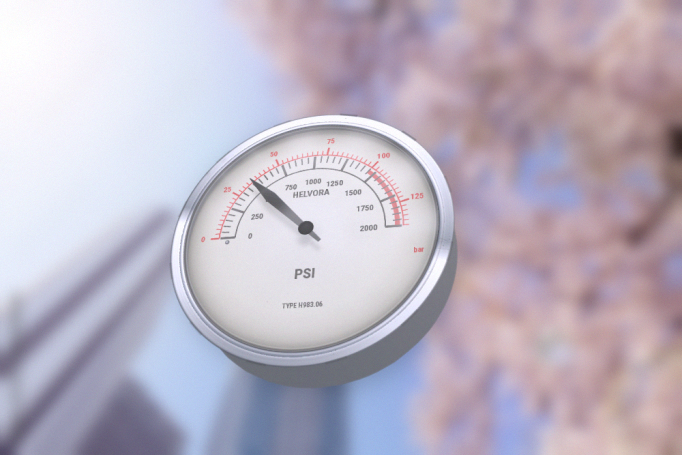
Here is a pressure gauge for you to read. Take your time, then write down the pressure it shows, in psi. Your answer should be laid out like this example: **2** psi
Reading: **500** psi
